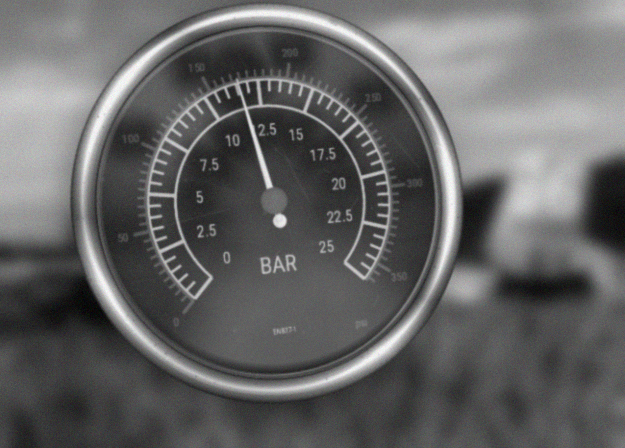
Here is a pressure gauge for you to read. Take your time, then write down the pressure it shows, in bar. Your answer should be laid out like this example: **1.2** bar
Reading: **11.5** bar
